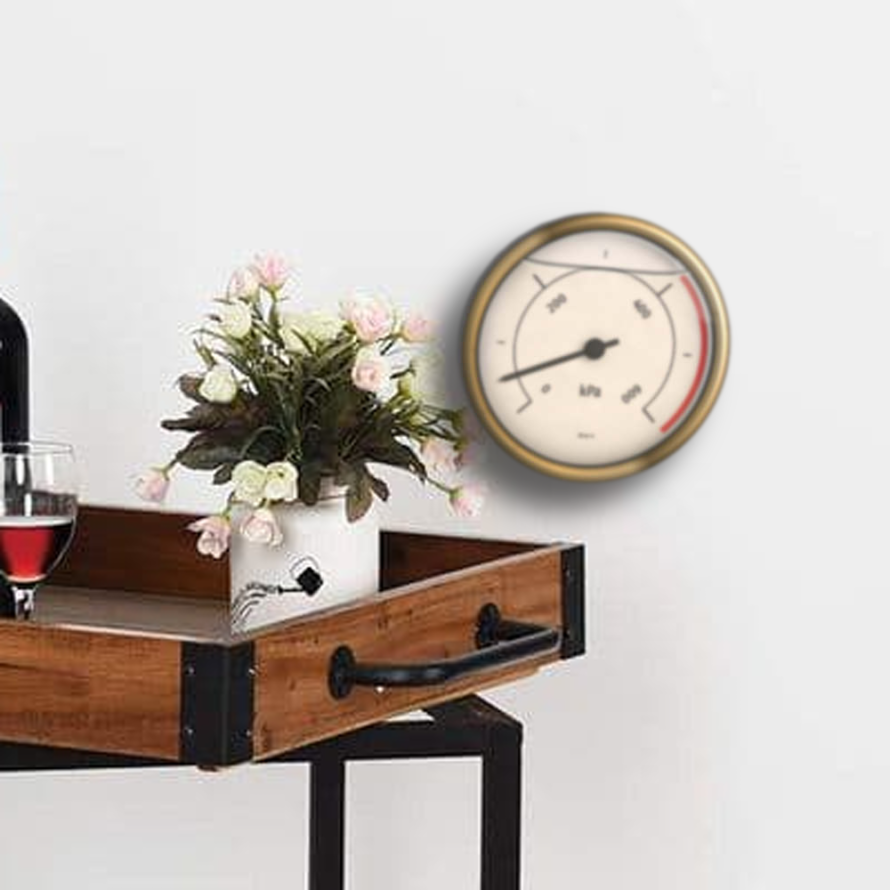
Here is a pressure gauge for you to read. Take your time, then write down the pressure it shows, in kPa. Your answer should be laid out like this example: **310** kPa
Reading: **50** kPa
